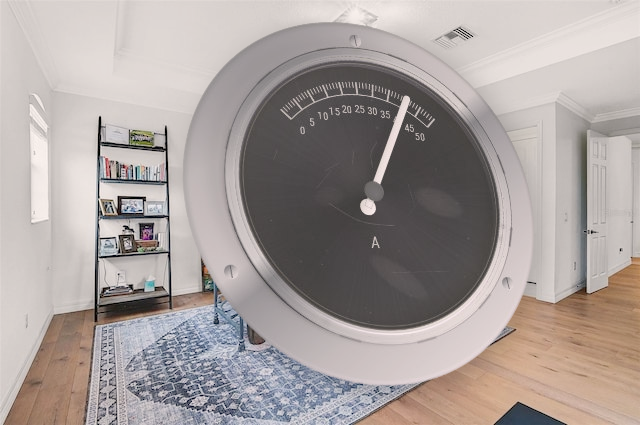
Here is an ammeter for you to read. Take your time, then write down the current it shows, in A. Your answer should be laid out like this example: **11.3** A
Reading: **40** A
